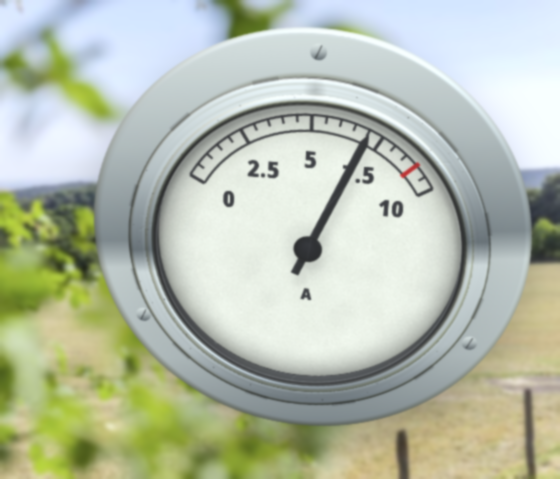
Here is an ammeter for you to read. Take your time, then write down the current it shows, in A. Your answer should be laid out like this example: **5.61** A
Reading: **7** A
